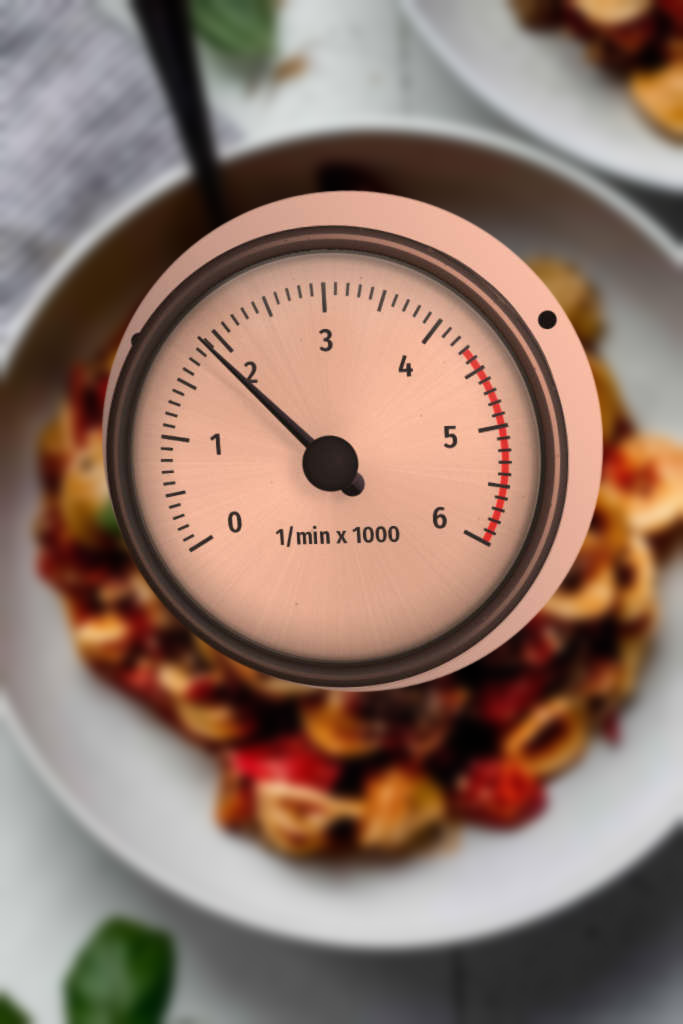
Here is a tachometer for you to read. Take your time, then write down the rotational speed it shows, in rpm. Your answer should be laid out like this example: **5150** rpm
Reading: **1900** rpm
